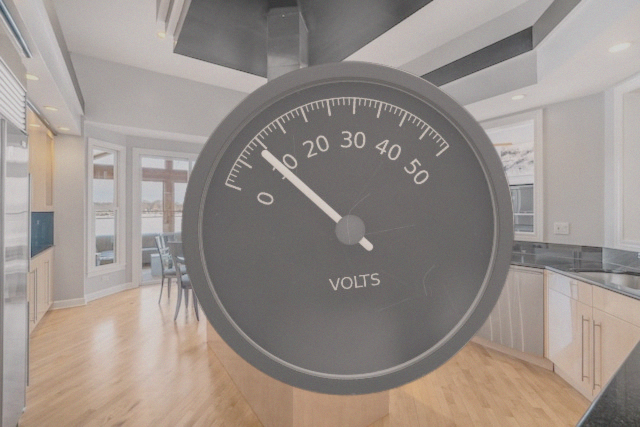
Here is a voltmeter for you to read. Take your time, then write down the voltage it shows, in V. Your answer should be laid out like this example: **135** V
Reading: **9** V
